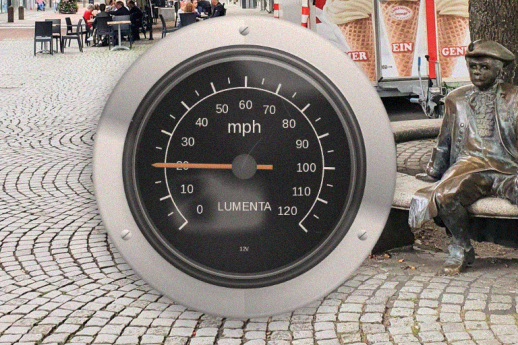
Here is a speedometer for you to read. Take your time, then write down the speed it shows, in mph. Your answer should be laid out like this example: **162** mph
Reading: **20** mph
